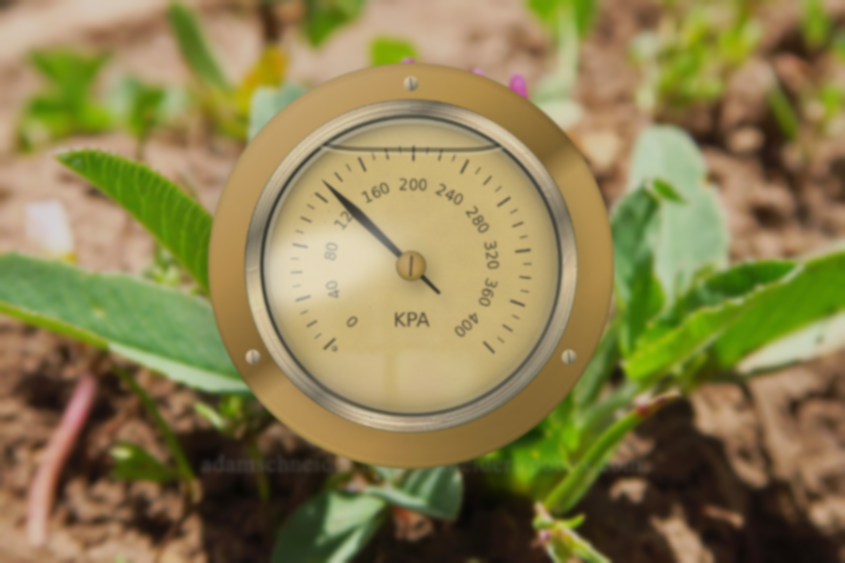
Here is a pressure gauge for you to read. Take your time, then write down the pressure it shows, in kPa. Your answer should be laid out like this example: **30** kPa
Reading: **130** kPa
